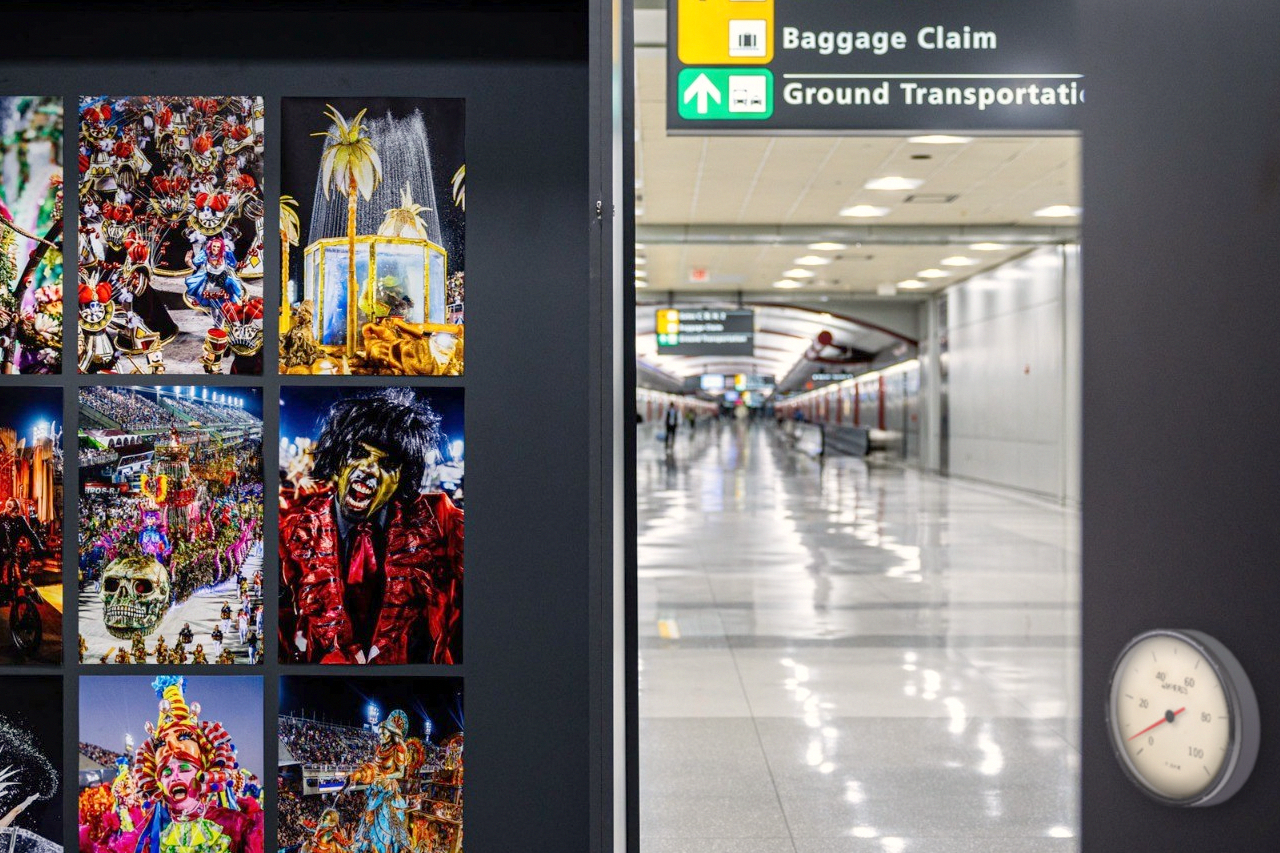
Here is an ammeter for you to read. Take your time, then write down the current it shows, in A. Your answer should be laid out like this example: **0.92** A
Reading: **5** A
